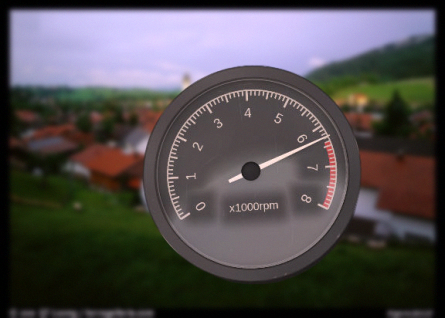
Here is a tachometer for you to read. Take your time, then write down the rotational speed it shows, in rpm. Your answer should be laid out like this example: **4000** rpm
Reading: **6300** rpm
